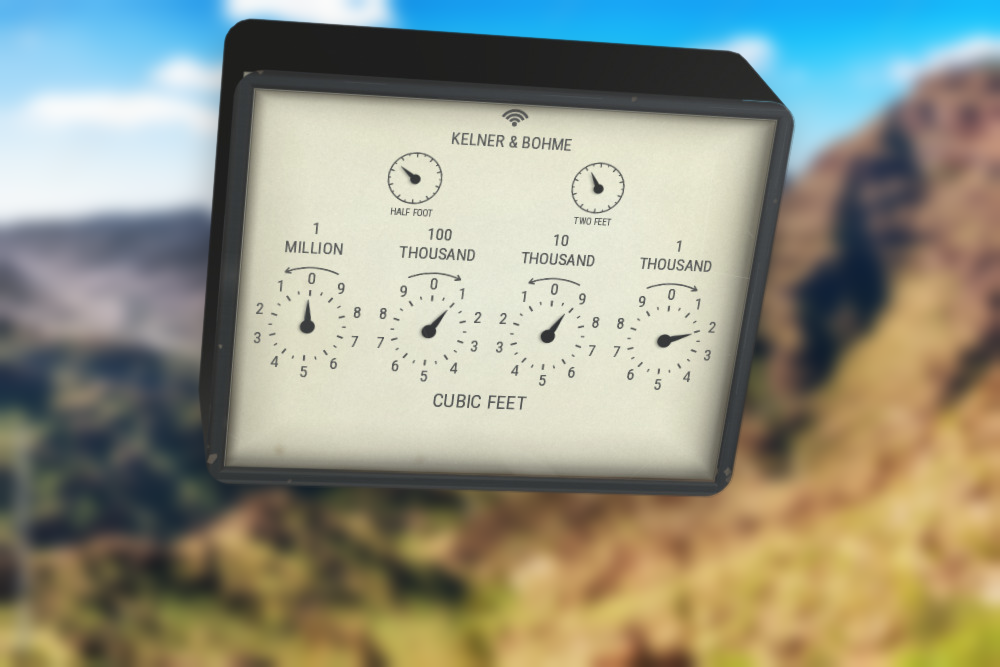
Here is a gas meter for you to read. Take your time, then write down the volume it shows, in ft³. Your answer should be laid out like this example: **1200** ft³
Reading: **9200** ft³
